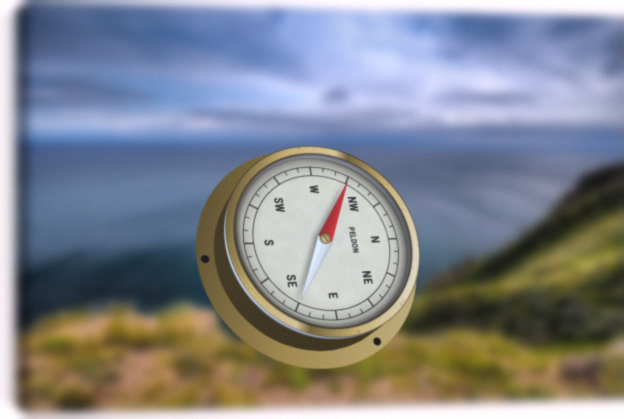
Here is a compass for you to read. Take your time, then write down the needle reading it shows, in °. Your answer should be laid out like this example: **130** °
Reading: **300** °
